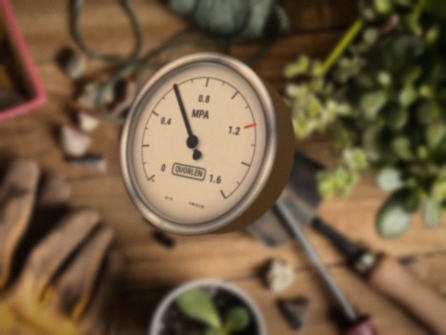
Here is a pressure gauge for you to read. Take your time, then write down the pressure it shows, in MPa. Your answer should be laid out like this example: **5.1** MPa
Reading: **0.6** MPa
